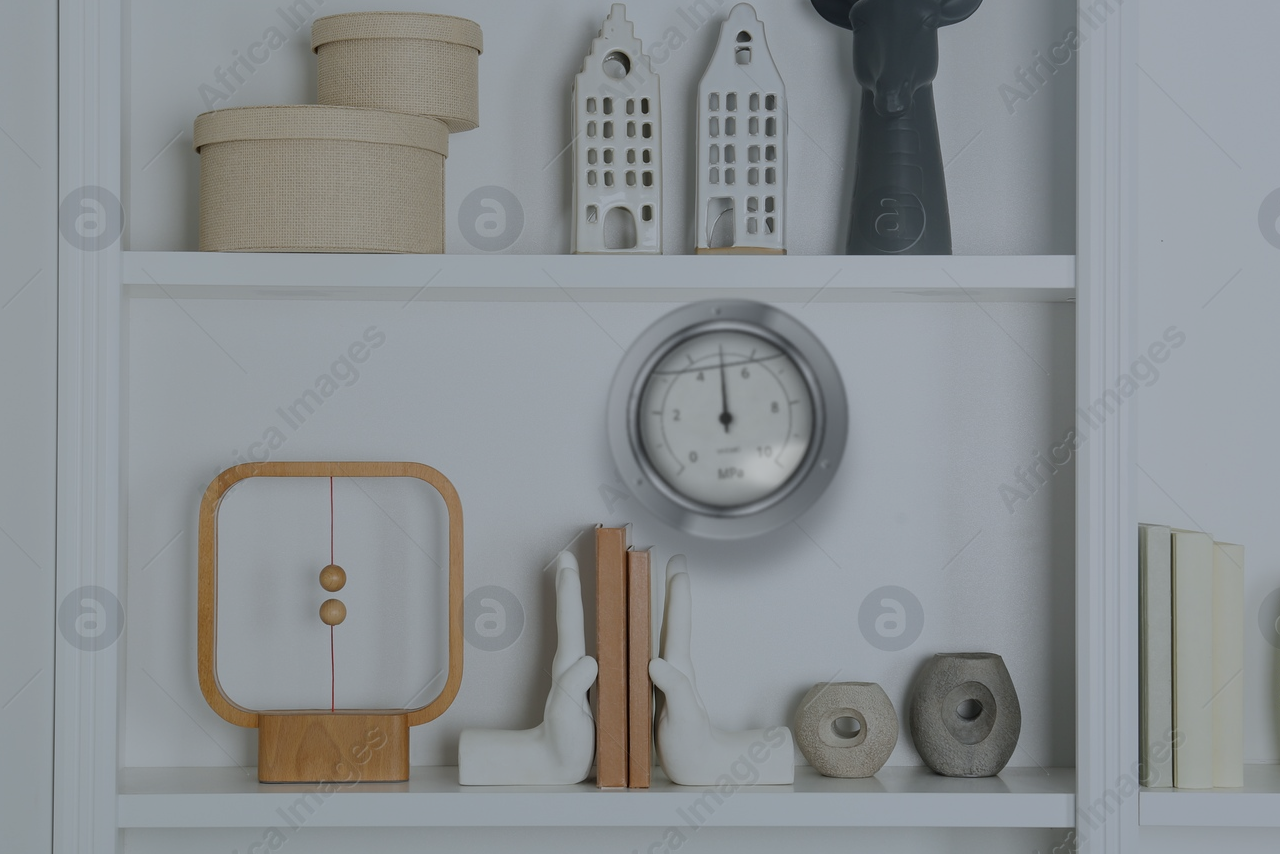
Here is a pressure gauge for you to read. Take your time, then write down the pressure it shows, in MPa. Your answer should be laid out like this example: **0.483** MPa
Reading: **5** MPa
